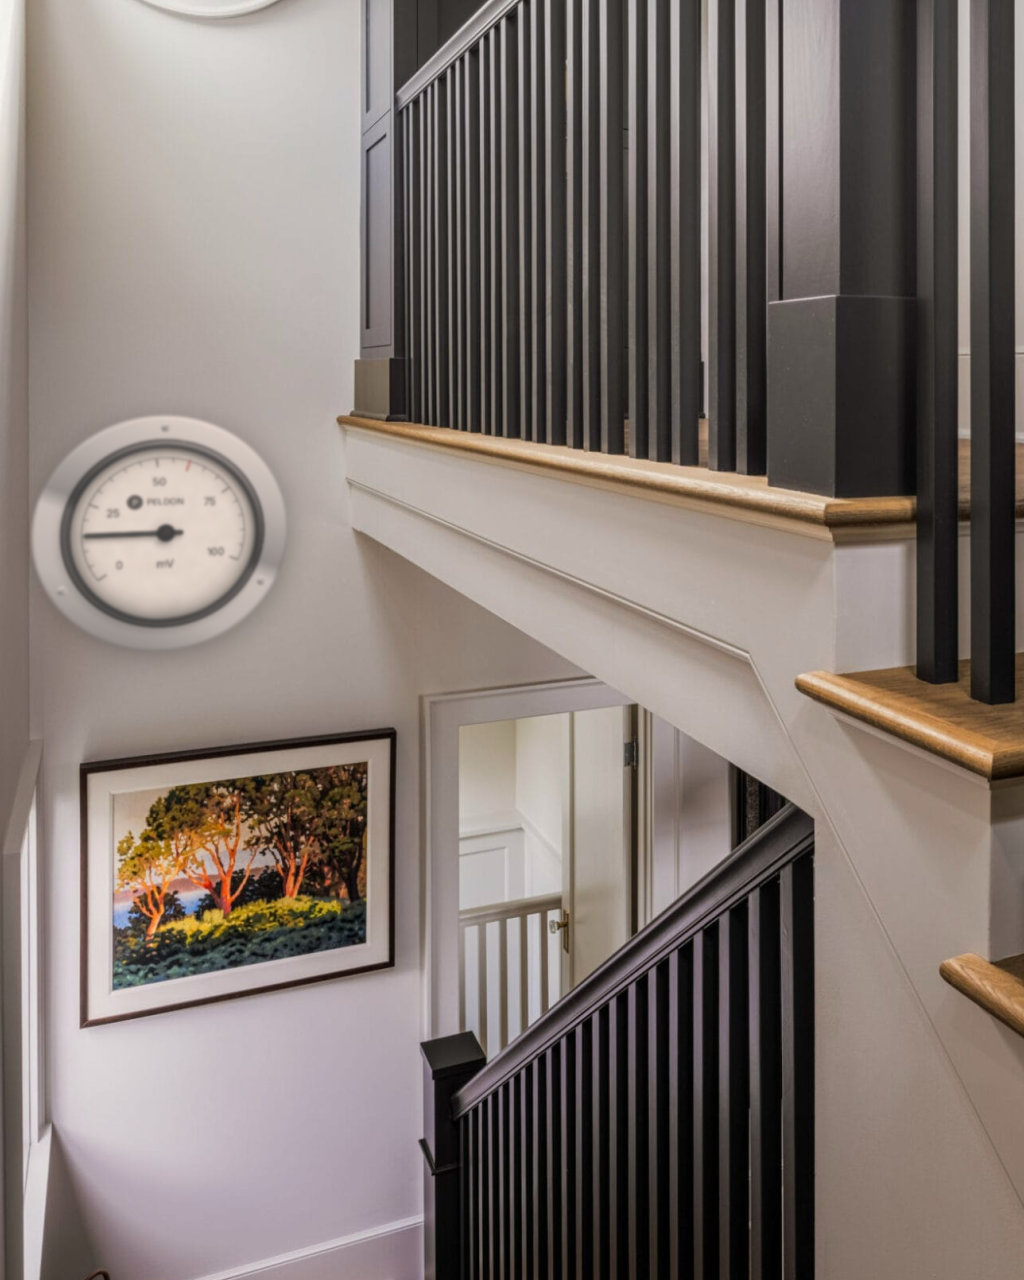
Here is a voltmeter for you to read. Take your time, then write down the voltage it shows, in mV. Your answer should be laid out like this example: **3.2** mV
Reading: **15** mV
